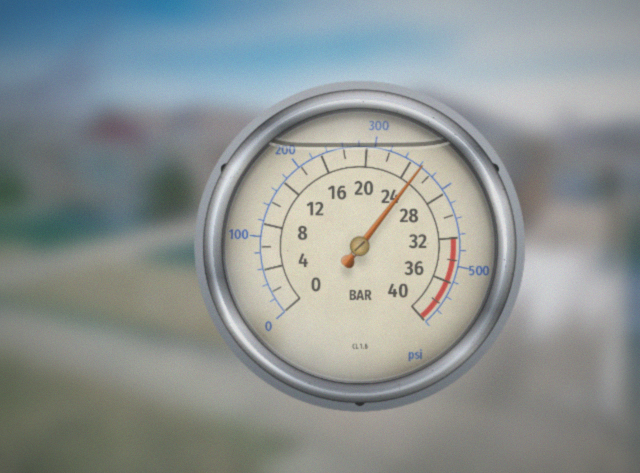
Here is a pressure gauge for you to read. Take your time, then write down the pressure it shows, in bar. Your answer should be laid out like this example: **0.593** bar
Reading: **25** bar
